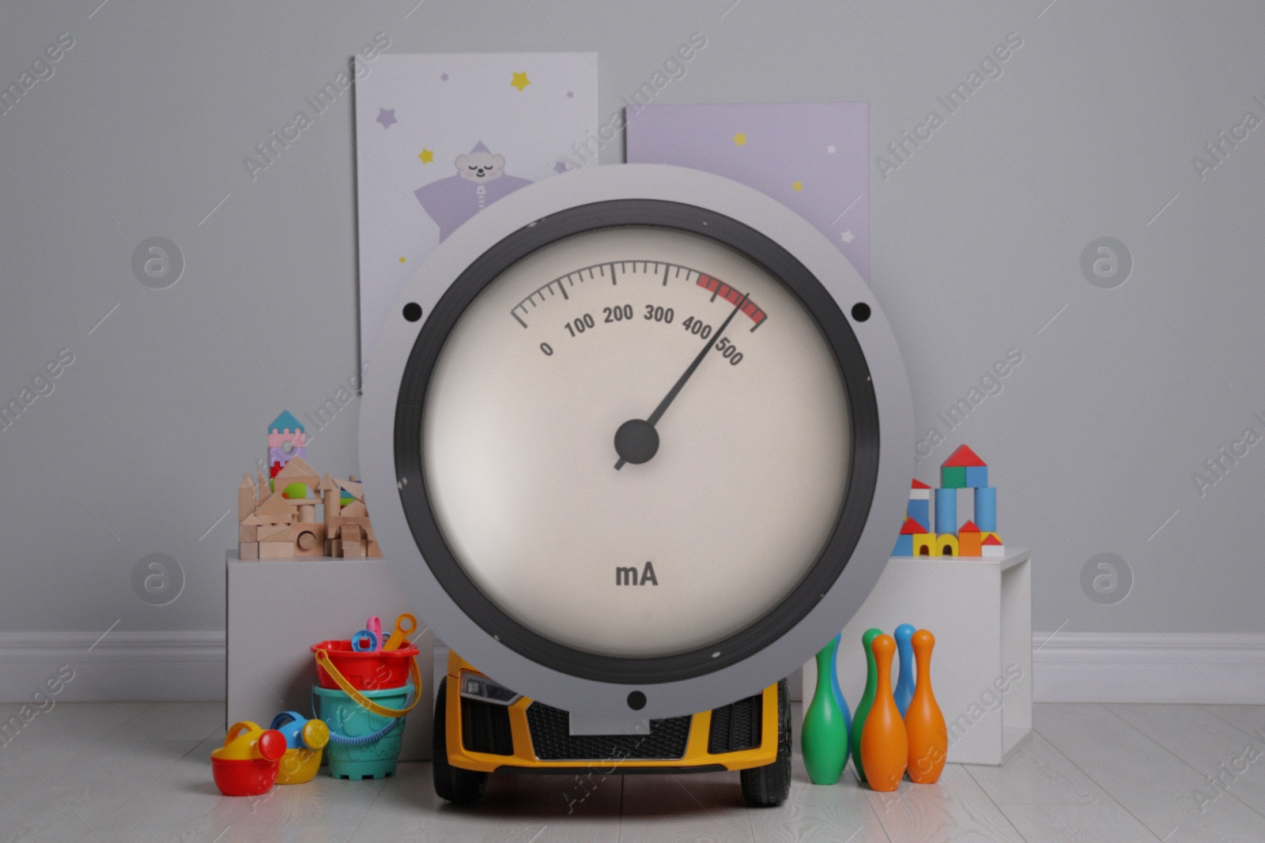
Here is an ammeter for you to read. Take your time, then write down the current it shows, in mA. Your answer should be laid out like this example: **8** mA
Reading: **450** mA
